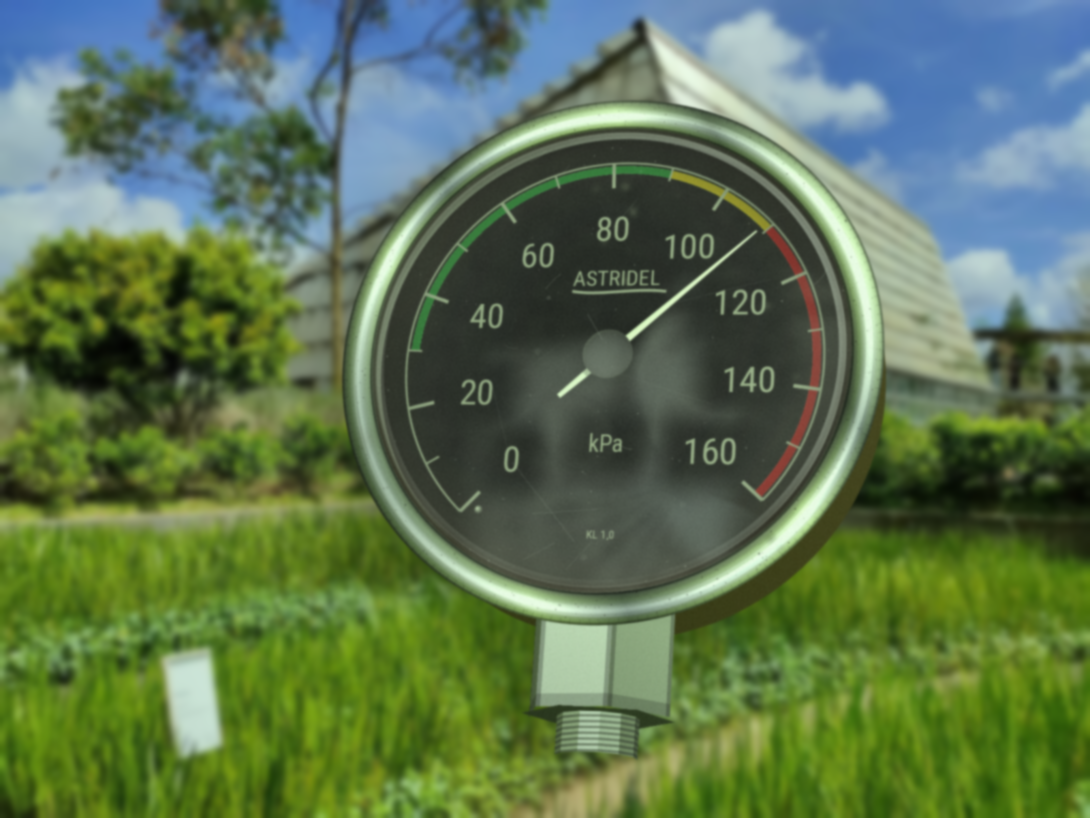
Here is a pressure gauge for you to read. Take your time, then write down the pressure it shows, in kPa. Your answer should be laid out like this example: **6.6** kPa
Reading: **110** kPa
